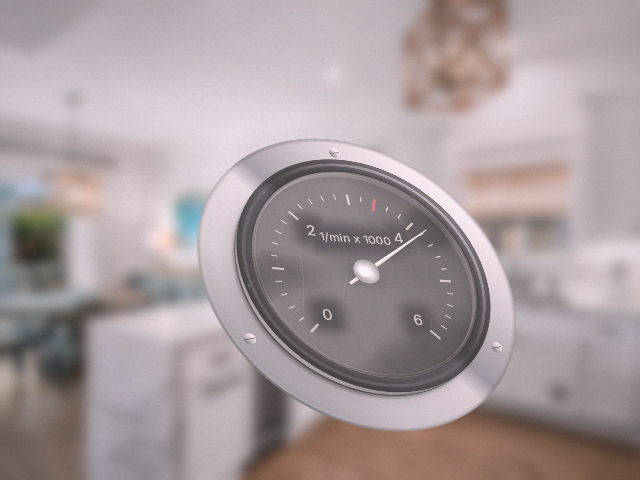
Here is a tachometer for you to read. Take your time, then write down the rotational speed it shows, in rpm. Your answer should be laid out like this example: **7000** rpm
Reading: **4200** rpm
